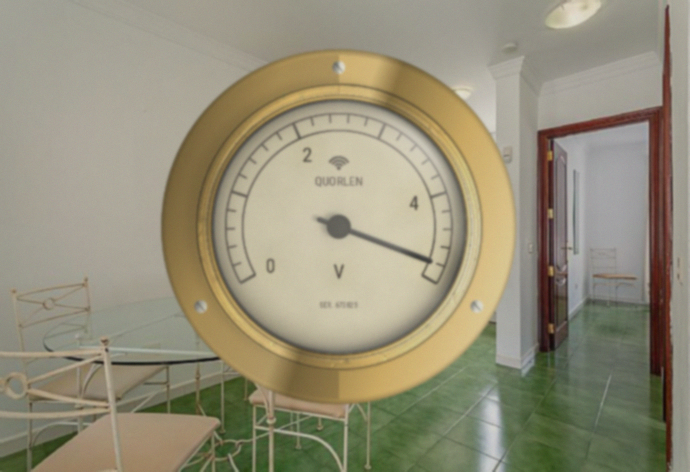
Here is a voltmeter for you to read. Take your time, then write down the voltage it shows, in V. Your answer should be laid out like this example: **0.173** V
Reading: **4.8** V
